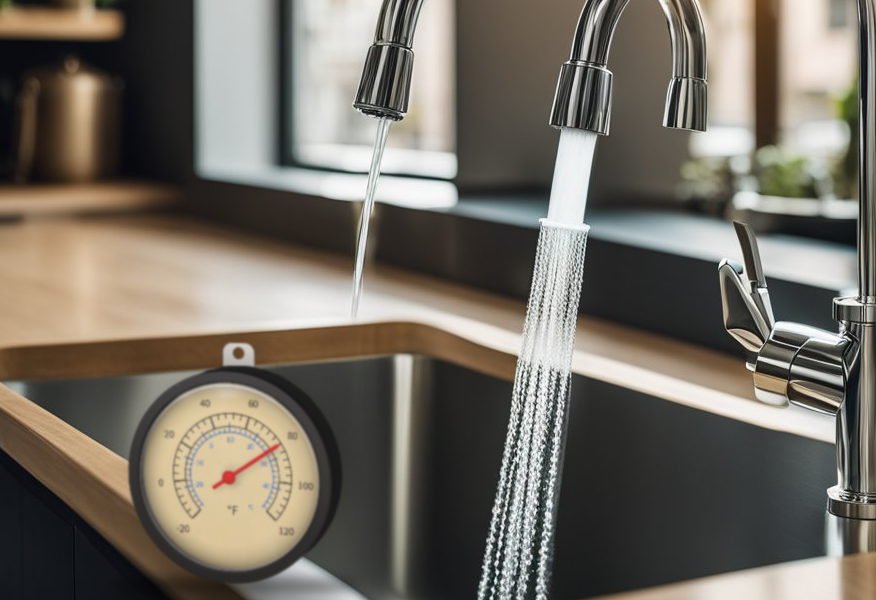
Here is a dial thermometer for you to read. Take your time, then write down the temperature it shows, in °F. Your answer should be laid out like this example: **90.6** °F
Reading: **80** °F
